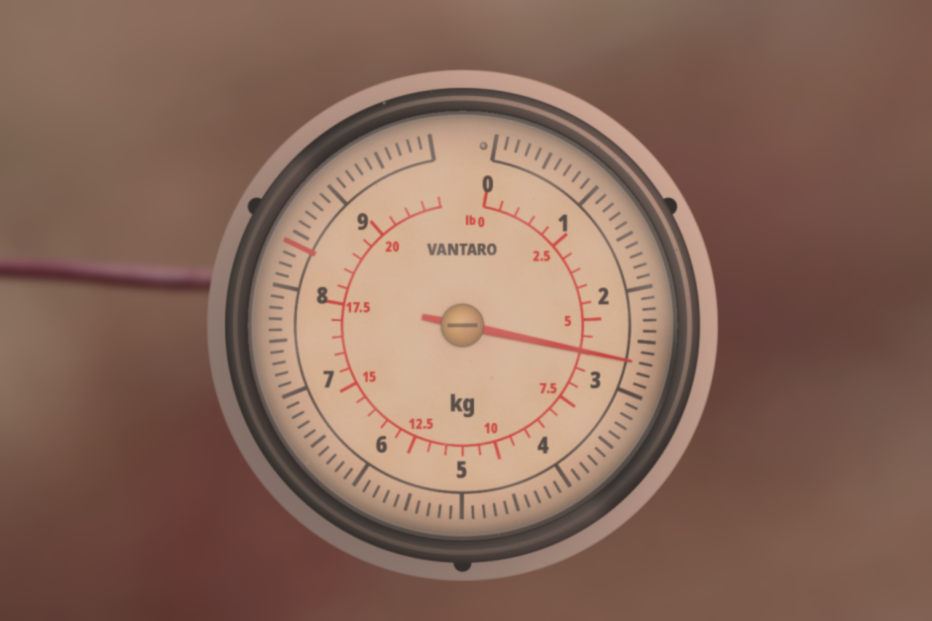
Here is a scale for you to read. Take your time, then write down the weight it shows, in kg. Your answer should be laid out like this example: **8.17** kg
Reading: **2.7** kg
